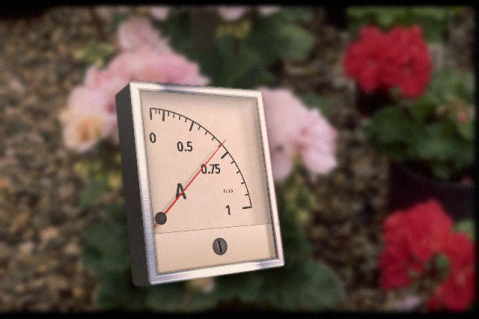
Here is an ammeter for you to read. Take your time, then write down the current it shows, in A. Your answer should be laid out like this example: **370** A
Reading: **0.7** A
